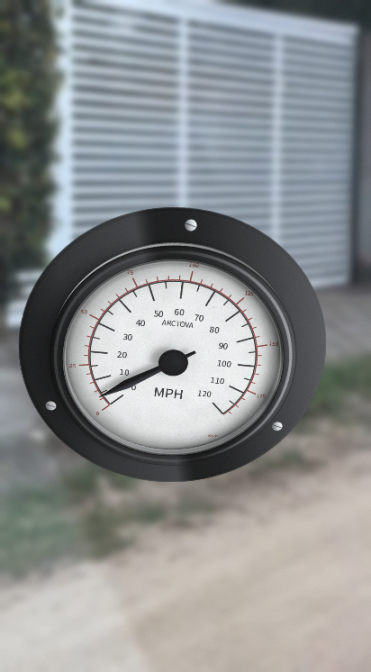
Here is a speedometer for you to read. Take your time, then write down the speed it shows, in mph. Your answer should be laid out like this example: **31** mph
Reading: **5** mph
